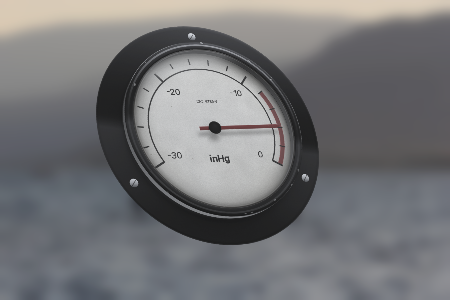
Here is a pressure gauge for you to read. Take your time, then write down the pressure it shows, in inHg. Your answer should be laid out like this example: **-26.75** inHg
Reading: **-4** inHg
